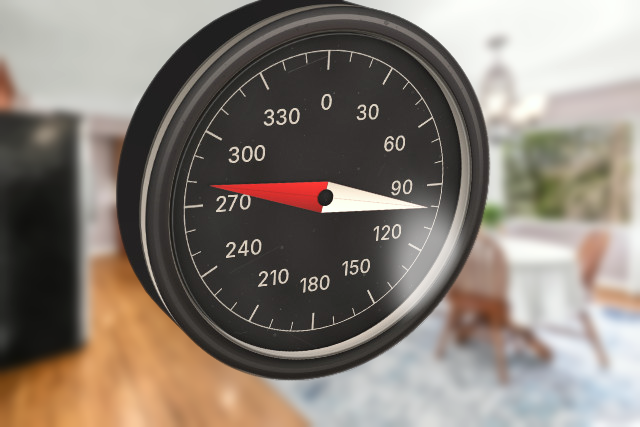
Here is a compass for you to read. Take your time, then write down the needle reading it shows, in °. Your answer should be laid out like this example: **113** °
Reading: **280** °
